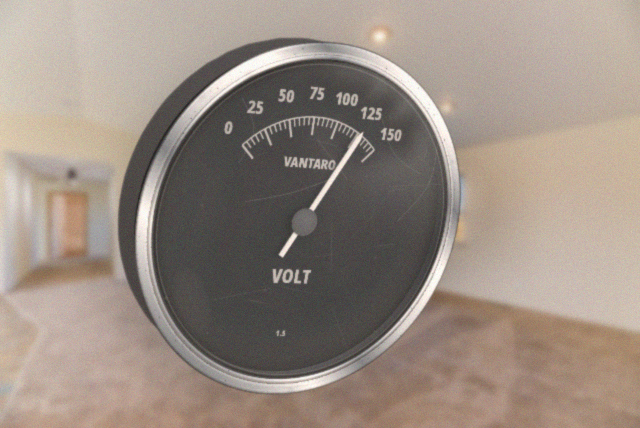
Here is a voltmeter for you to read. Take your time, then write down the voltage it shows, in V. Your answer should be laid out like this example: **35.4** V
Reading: **125** V
